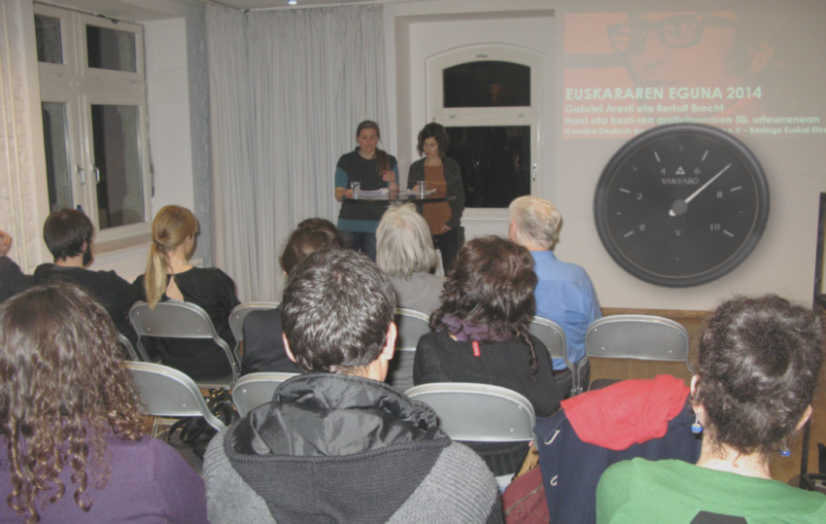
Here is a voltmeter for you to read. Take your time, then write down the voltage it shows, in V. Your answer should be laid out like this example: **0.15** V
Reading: **7** V
